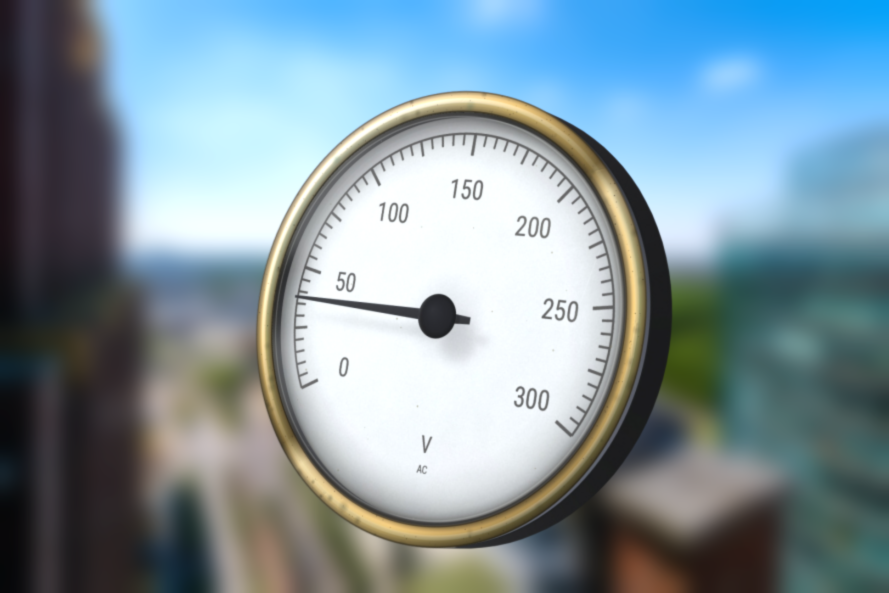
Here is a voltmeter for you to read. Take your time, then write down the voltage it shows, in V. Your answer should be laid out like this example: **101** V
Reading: **37.5** V
